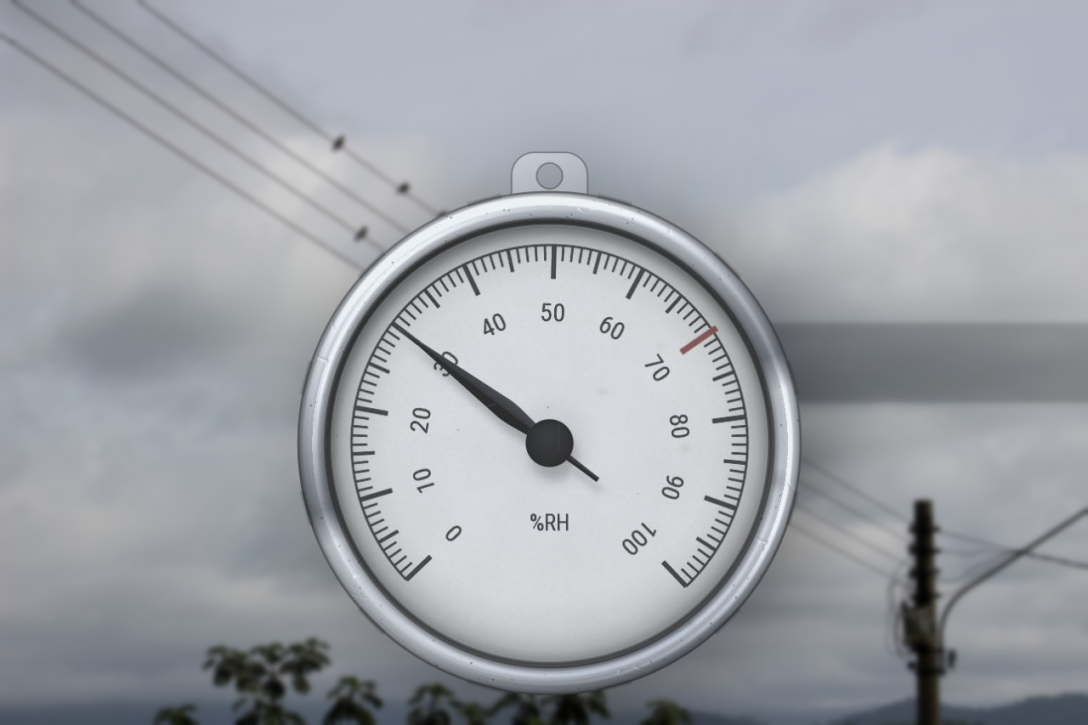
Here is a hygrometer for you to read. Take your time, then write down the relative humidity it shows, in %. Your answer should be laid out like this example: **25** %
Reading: **30** %
